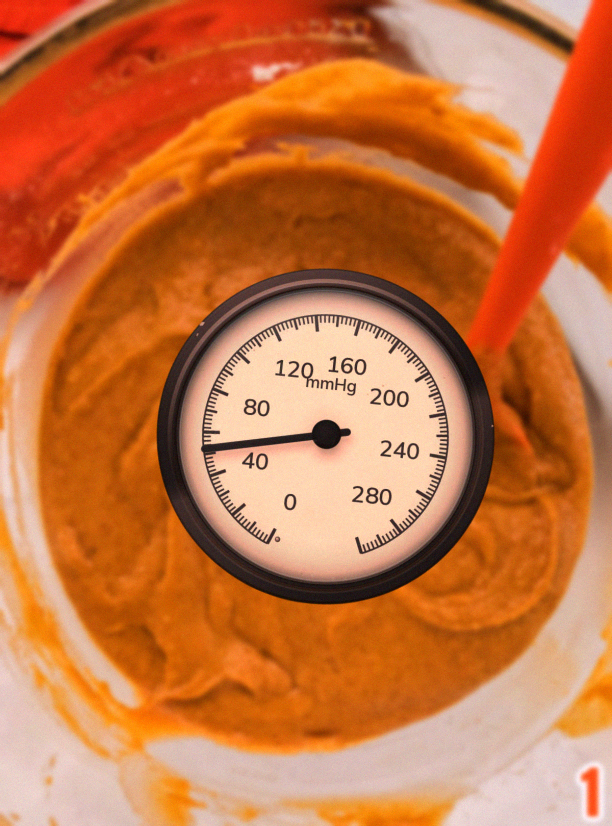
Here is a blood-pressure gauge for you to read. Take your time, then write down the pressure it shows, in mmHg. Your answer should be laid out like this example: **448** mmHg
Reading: **52** mmHg
